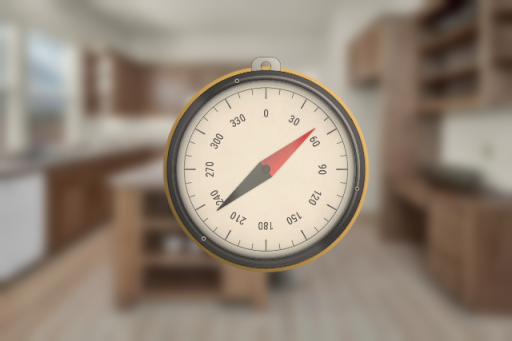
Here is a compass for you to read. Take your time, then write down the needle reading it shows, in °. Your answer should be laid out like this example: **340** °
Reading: **50** °
